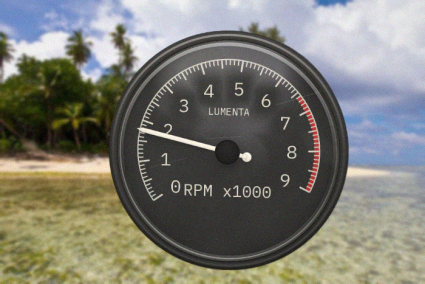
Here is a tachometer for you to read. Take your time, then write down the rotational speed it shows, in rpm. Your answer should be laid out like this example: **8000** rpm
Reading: **1800** rpm
